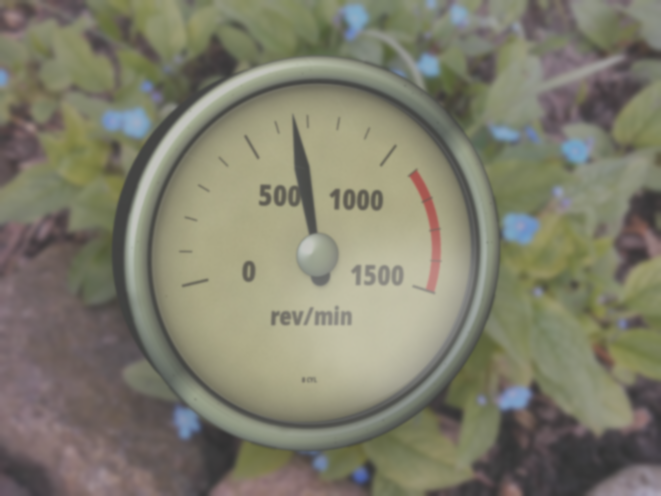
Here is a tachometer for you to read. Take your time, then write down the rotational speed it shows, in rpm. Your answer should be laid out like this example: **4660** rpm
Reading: **650** rpm
